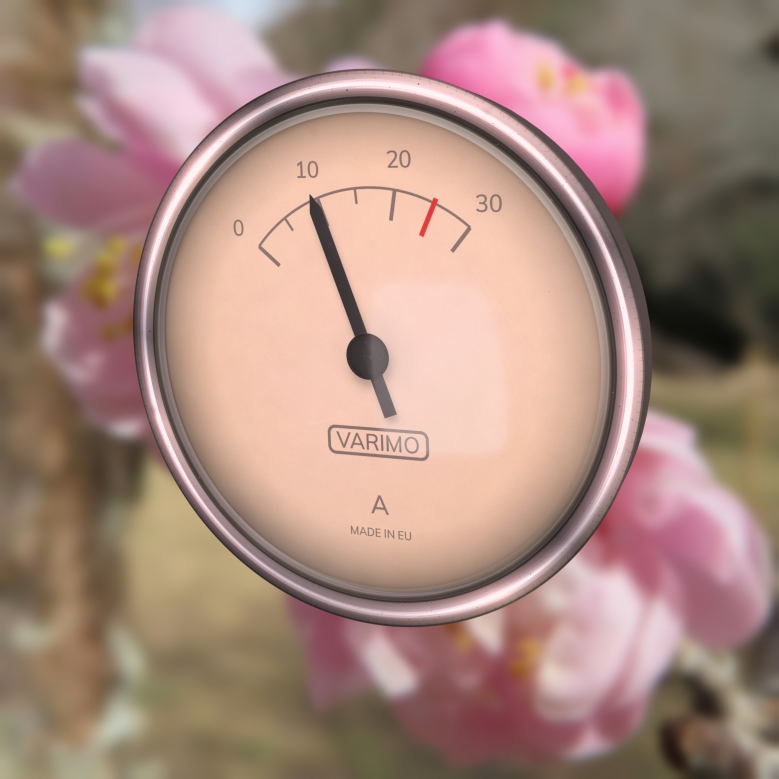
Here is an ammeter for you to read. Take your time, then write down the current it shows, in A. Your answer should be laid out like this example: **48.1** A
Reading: **10** A
